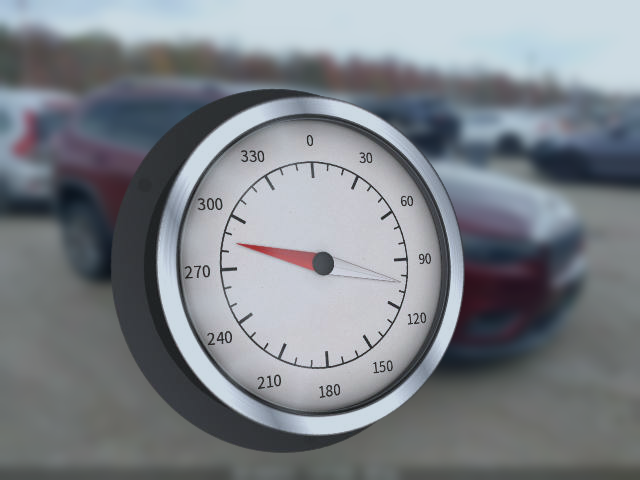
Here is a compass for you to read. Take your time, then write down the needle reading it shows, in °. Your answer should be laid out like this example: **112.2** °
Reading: **285** °
